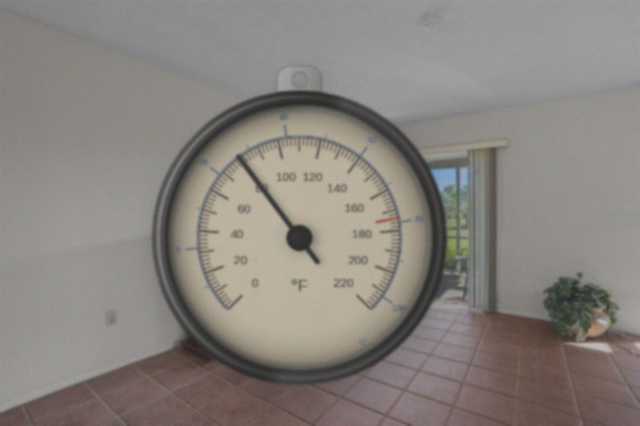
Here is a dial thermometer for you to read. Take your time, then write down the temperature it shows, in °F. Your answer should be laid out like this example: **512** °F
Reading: **80** °F
